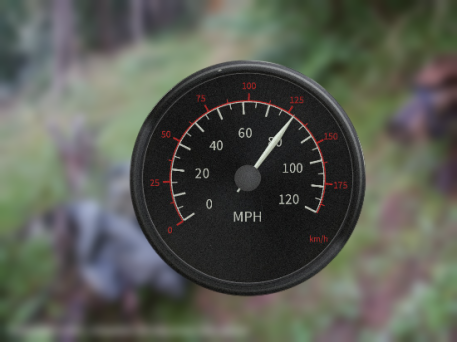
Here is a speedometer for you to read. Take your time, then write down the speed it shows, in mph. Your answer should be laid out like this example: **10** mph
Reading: **80** mph
